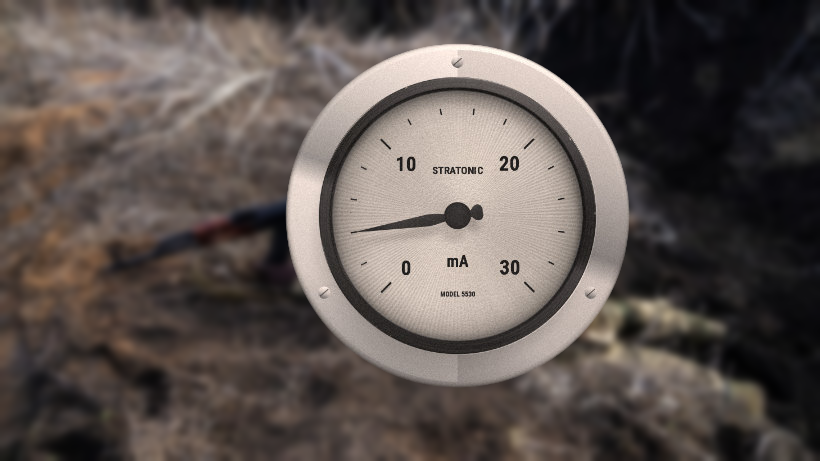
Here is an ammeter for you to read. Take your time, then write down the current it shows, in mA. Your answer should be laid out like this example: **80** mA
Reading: **4** mA
